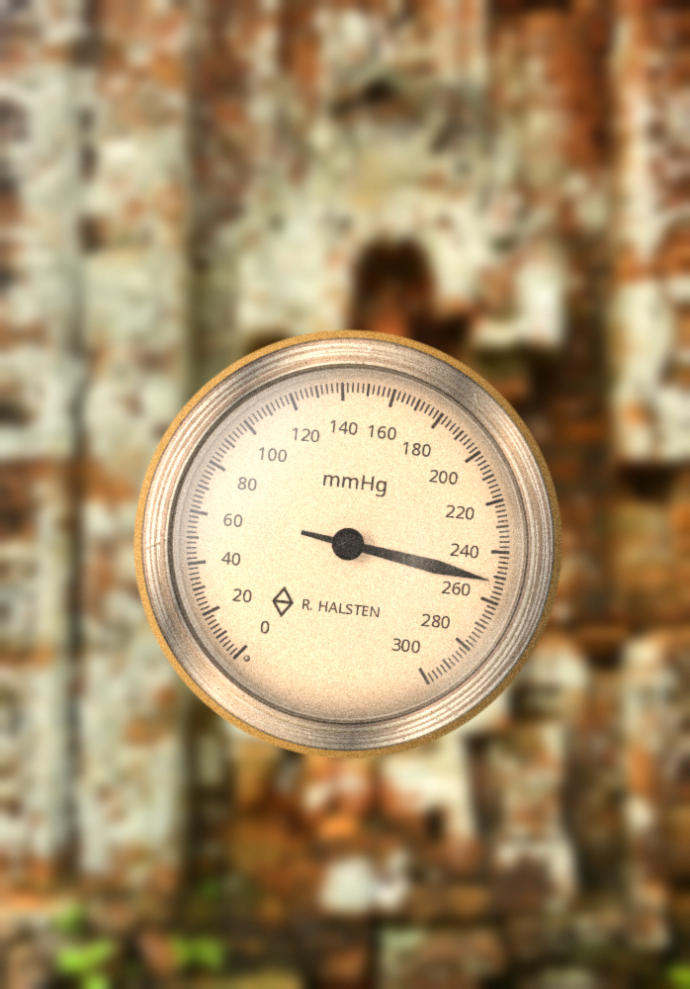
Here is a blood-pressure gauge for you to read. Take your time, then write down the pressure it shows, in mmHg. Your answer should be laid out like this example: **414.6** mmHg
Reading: **252** mmHg
